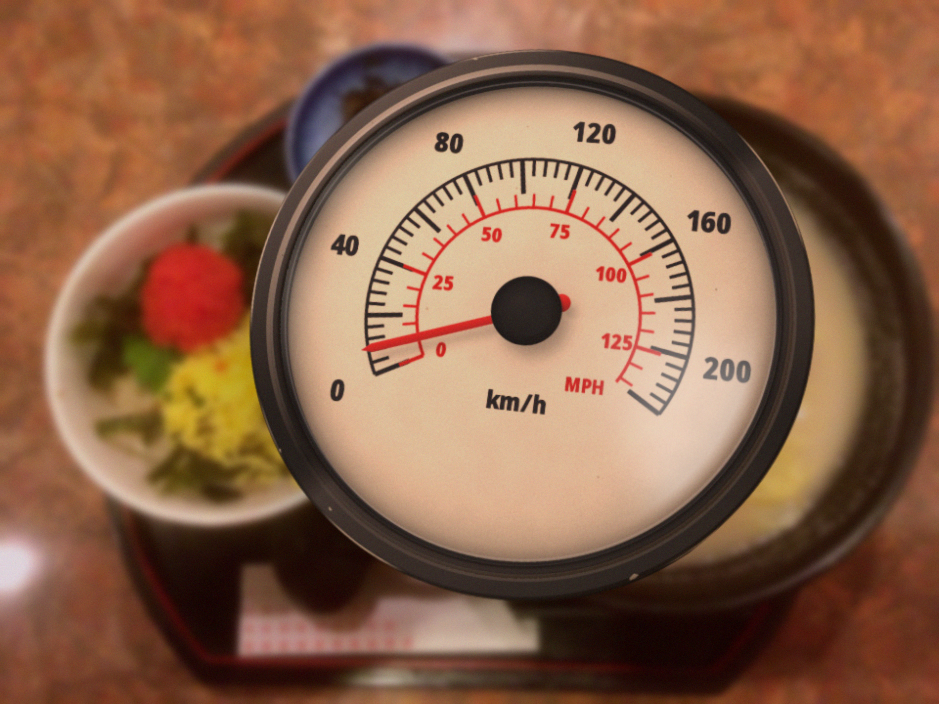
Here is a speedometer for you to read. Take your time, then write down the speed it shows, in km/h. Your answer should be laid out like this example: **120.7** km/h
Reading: **8** km/h
